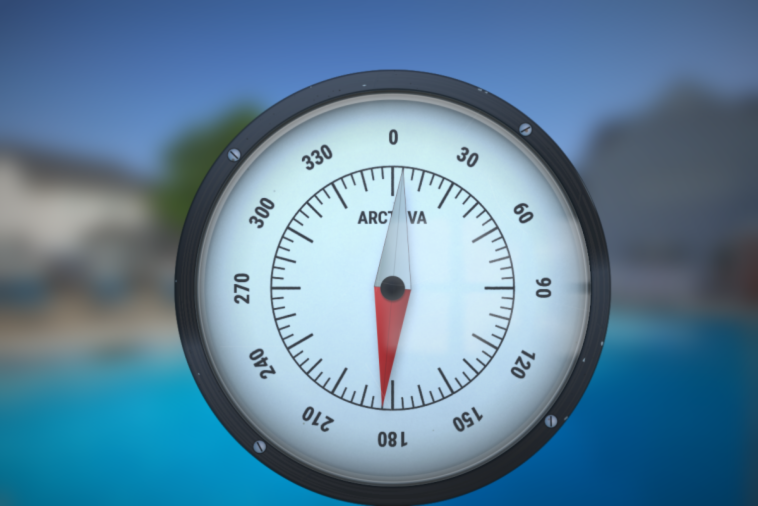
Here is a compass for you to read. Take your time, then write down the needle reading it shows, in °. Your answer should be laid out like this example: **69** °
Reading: **185** °
